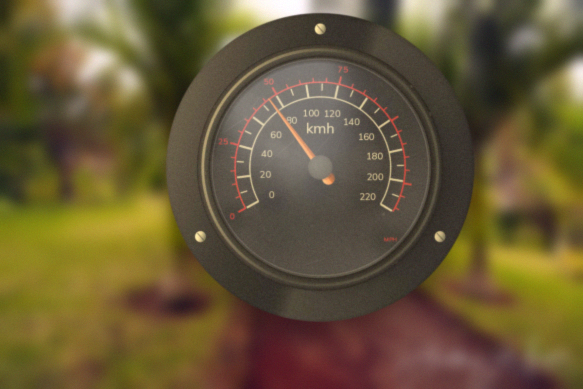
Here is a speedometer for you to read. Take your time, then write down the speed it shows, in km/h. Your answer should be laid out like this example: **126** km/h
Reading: **75** km/h
